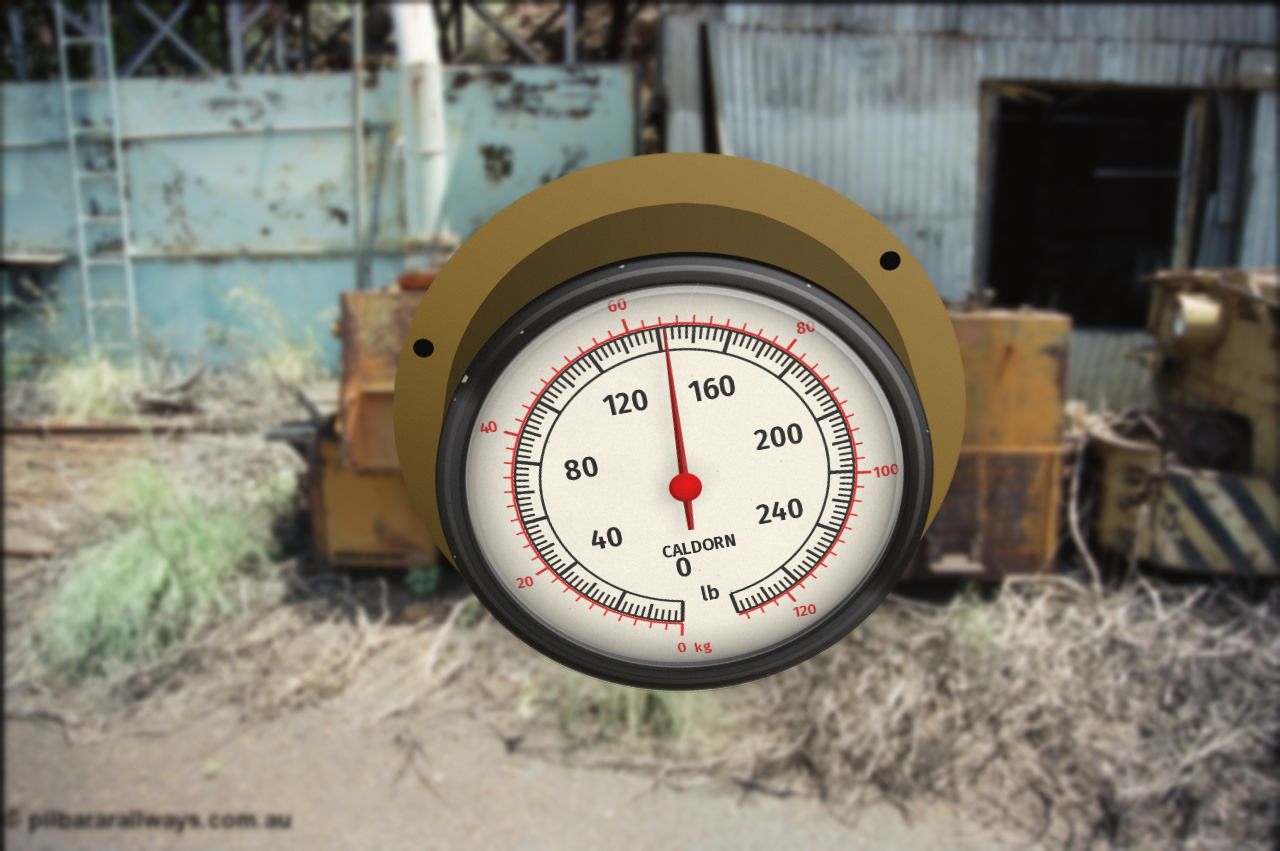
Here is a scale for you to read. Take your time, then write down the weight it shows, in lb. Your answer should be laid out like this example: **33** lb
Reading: **142** lb
